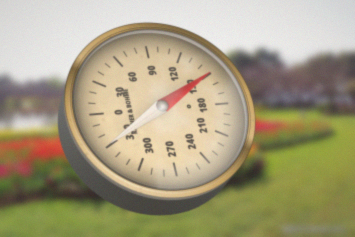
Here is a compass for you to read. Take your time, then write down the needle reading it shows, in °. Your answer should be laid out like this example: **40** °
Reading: **150** °
